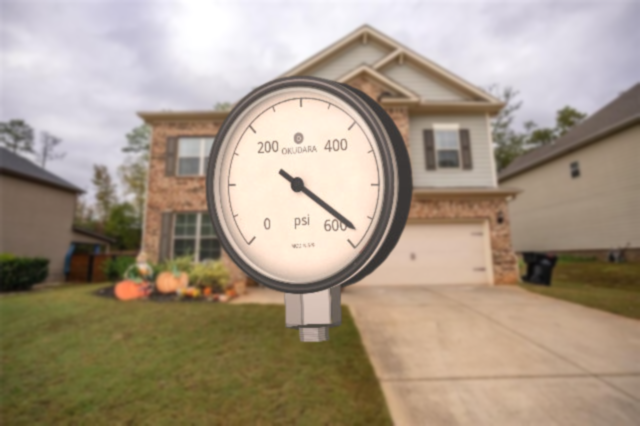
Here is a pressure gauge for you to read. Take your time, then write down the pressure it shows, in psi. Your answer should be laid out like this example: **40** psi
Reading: **575** psi
